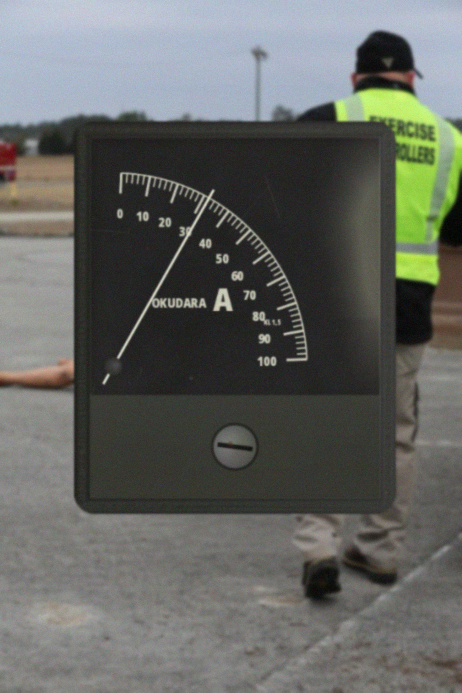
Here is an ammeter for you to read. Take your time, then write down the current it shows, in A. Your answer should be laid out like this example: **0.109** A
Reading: **32** A
